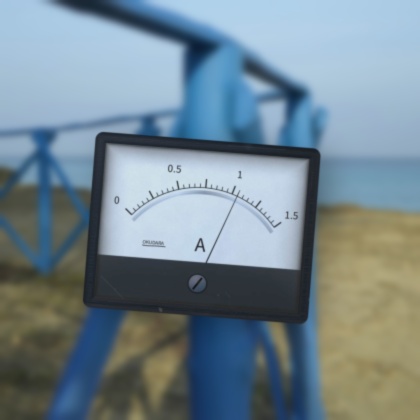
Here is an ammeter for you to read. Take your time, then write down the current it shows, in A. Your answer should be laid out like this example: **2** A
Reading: **1.05** A
